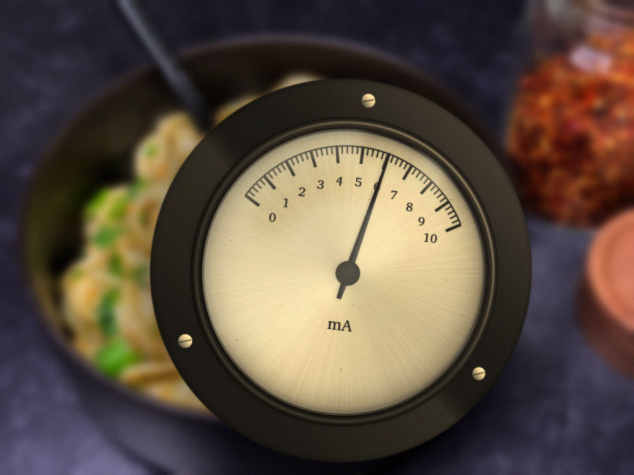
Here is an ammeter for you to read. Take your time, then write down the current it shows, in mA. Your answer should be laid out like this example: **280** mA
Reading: **6** mA
